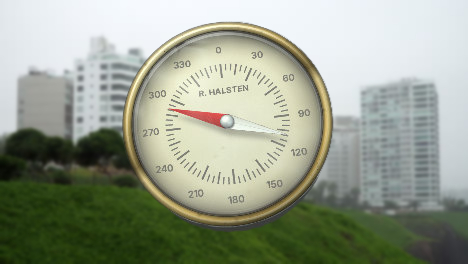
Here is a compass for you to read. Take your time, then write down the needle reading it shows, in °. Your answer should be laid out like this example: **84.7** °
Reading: **290** °
